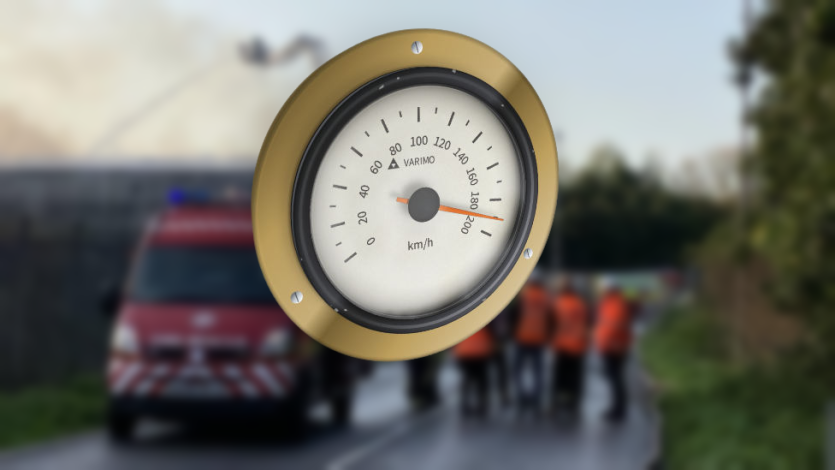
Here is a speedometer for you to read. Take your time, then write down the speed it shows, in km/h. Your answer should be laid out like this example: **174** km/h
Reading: **190** km/h
